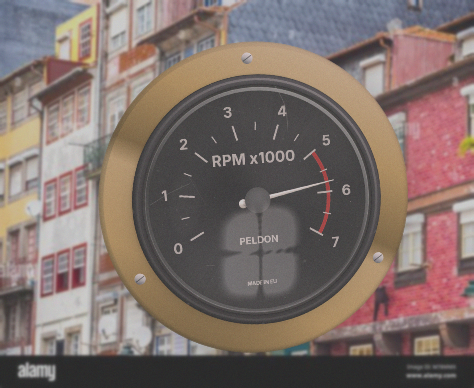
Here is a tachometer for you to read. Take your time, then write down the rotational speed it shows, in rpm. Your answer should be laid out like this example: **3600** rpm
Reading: **5750** rpm
